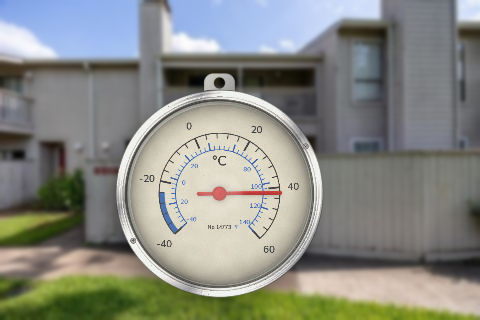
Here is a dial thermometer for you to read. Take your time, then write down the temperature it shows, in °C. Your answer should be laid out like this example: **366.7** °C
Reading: **42** °C
